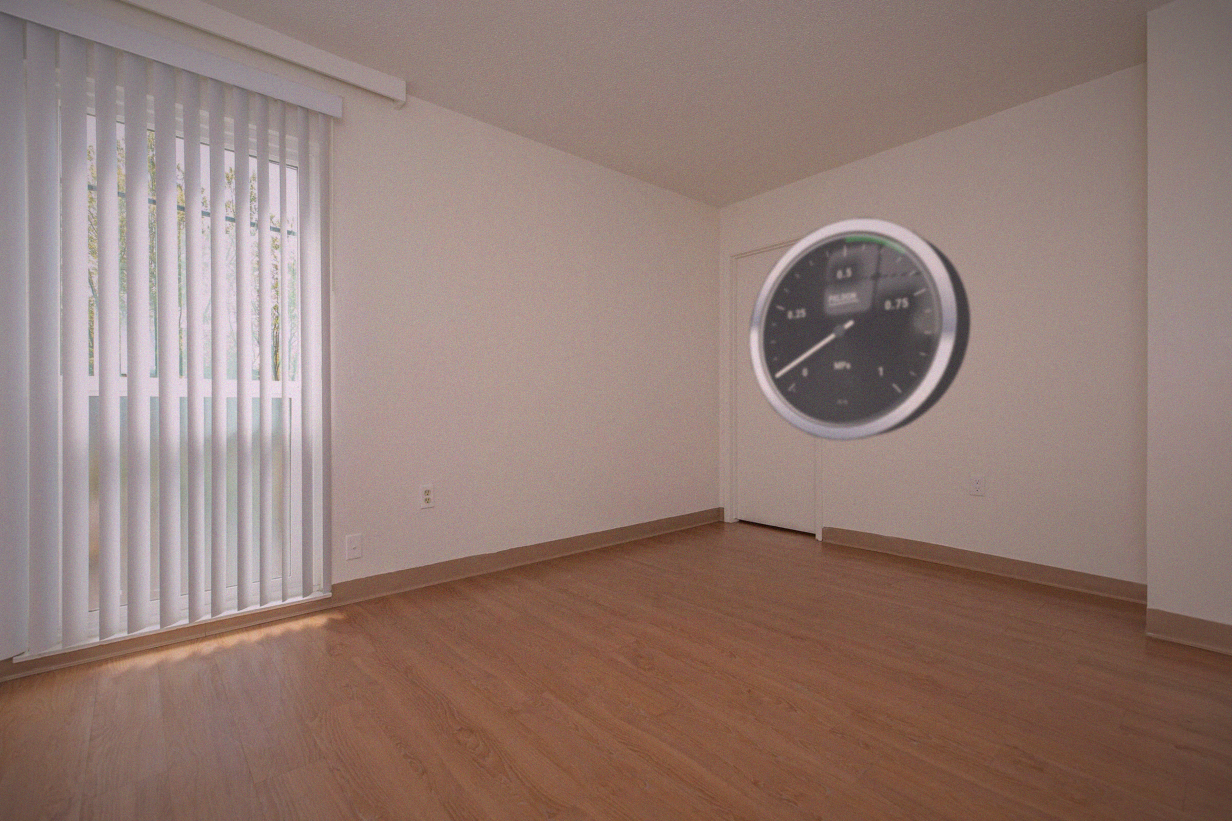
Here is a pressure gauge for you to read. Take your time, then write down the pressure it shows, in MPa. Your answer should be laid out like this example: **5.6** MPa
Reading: **0.05** MPa
